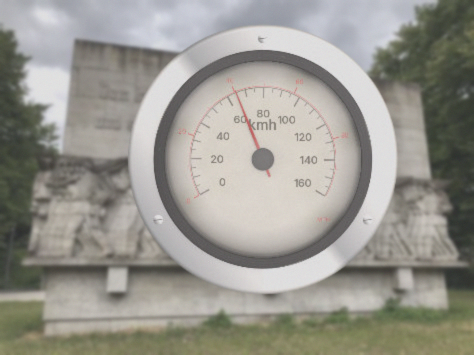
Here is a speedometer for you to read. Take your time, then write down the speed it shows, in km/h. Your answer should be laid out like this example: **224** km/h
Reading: **65** km/h
